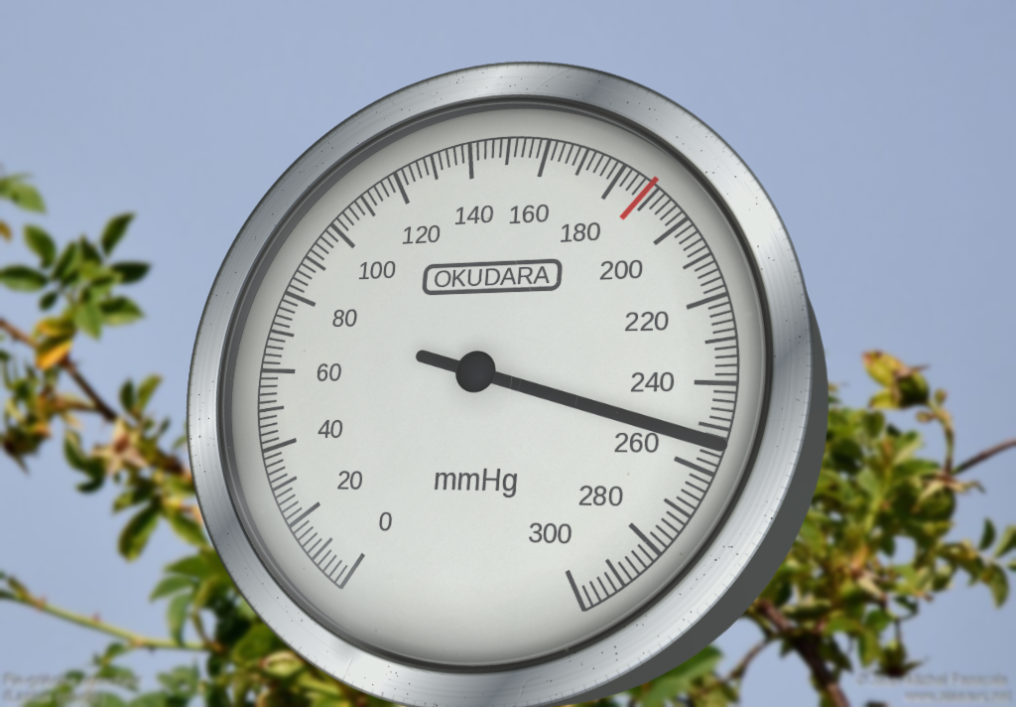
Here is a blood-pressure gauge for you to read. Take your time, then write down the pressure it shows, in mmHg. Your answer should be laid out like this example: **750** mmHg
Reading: **254** mmHg
